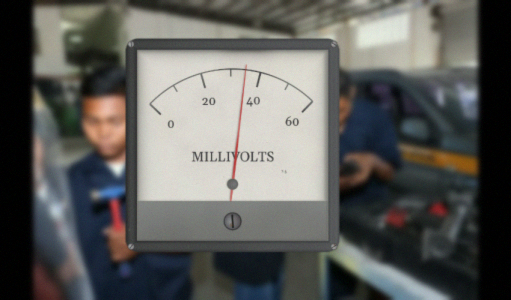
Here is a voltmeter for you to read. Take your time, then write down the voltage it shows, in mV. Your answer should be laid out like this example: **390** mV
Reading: **35** mV
